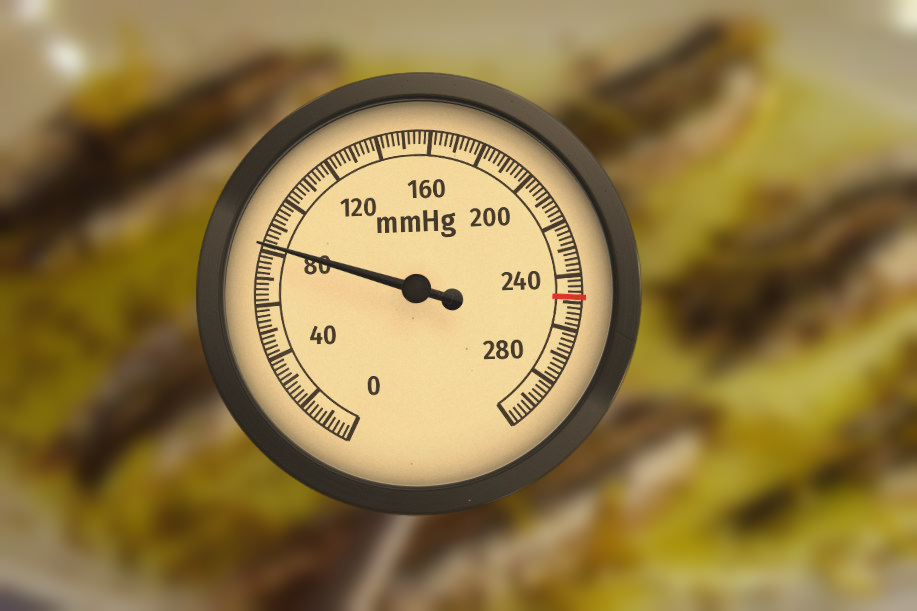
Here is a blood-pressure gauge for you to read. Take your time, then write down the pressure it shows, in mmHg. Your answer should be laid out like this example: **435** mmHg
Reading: **82** mmHg
